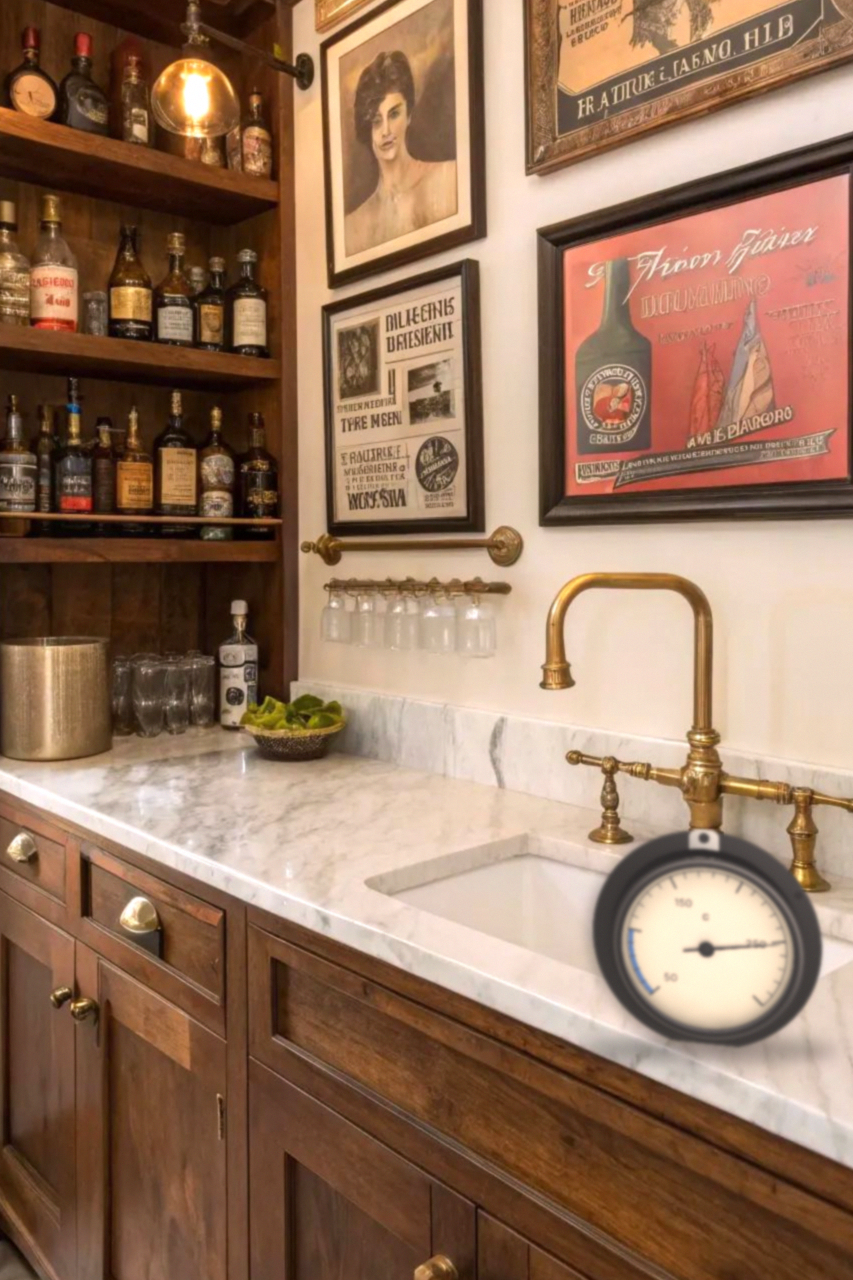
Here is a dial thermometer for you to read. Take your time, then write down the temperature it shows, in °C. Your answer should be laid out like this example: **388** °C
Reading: **250** °C
